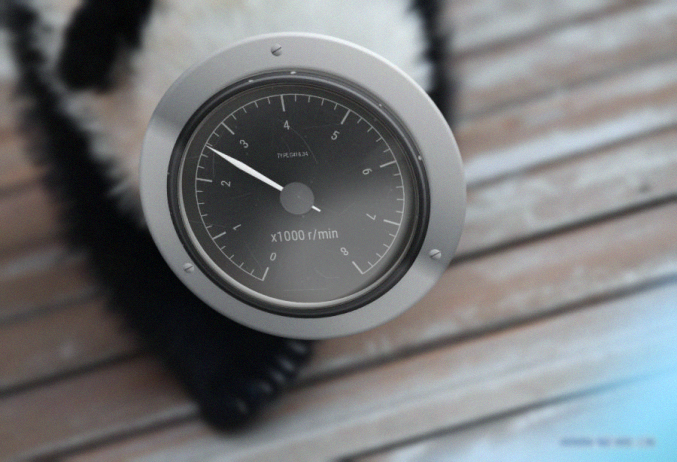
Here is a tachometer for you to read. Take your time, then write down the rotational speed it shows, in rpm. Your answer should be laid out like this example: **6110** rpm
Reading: **2600** rpm
